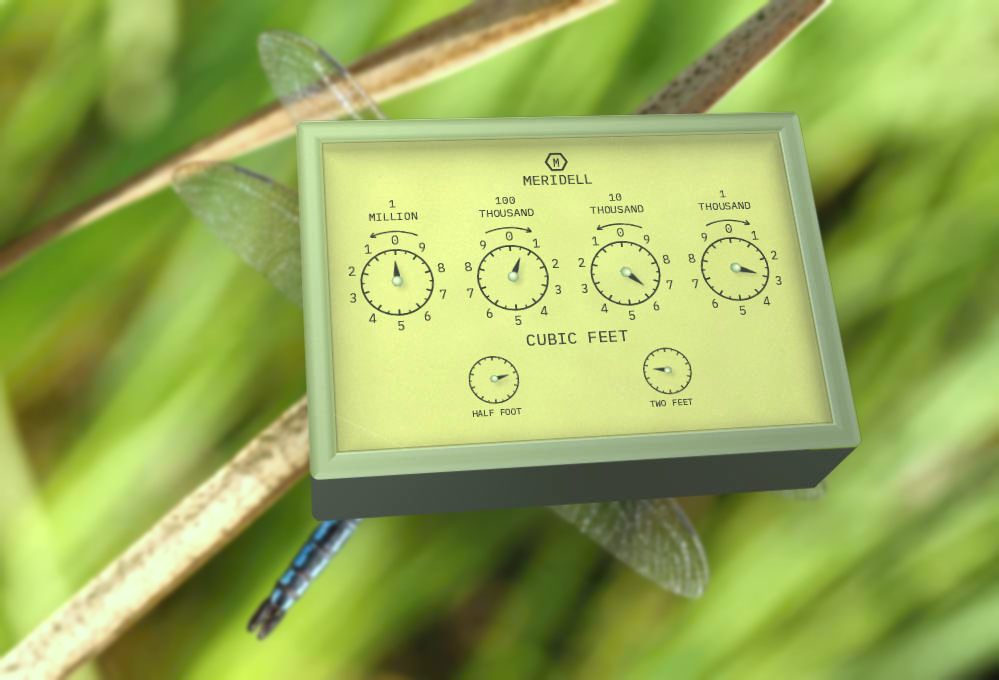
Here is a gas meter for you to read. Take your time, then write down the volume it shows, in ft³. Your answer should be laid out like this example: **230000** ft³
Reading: **6300** ft³
